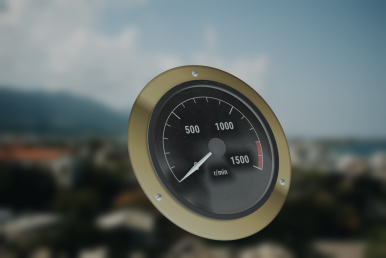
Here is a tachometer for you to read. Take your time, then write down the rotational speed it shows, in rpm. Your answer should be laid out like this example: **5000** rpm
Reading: **0** rpm
